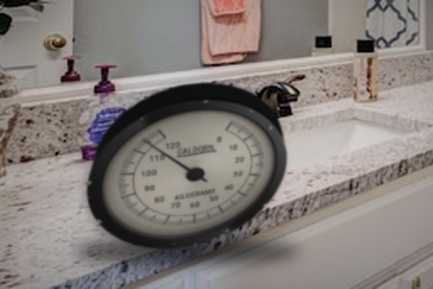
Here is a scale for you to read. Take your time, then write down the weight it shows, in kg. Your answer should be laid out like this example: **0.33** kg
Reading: **115** kg
